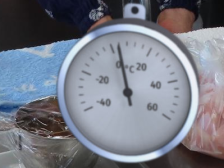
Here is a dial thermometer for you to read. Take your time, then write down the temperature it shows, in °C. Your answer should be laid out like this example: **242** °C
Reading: **4** °C
